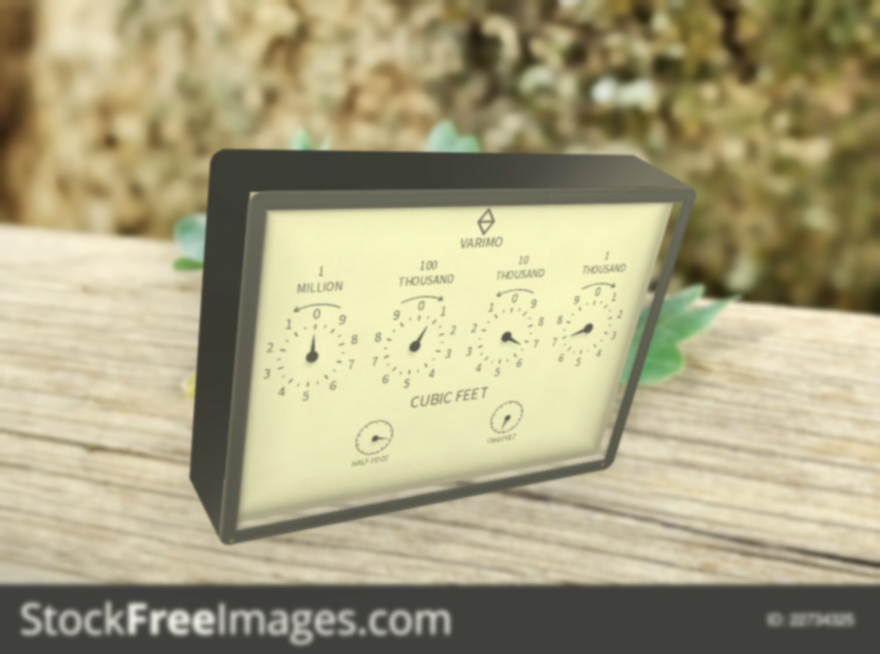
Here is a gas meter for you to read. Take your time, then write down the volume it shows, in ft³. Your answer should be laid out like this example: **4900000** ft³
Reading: **6700** ft³
